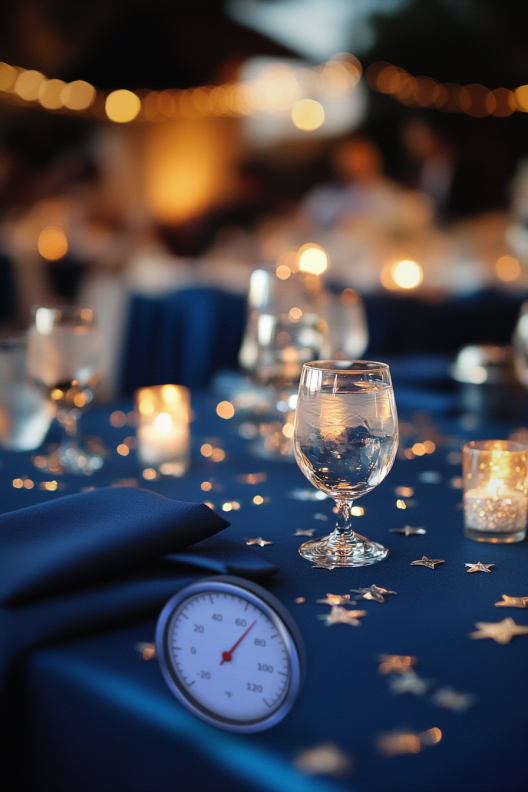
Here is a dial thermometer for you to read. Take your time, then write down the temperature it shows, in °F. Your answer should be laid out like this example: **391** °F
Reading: **68** °F
